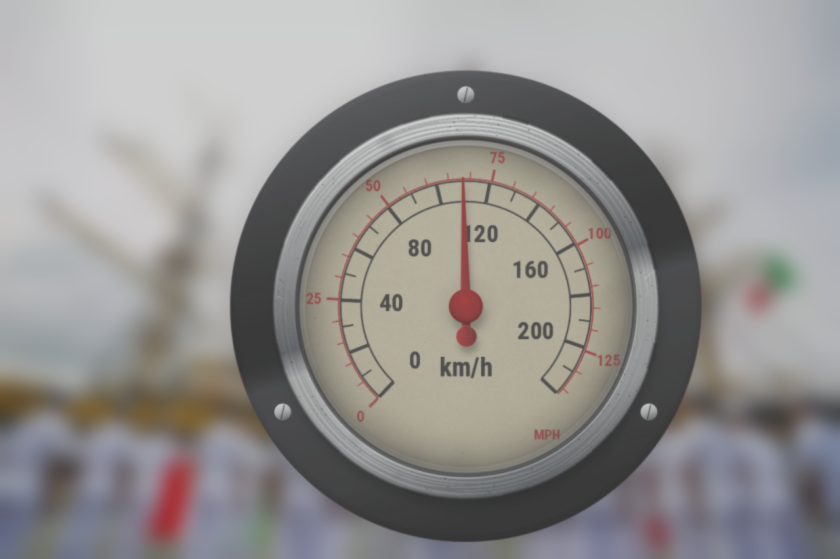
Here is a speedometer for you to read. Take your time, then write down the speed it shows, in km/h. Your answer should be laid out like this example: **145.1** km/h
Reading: **110** km/h
